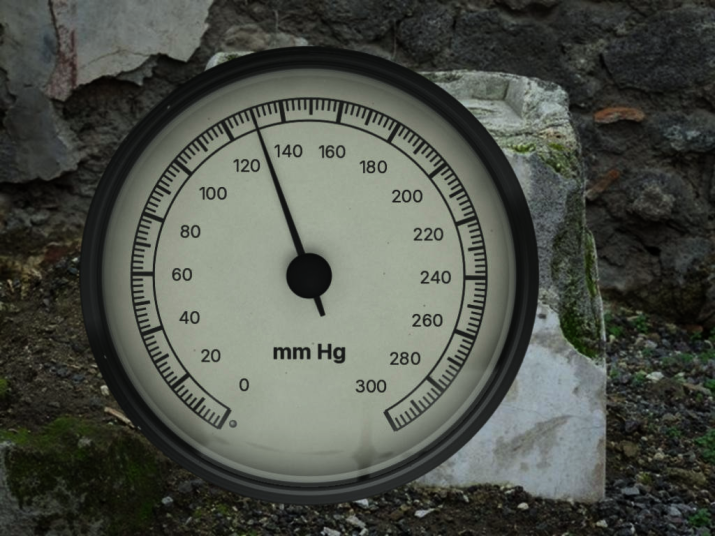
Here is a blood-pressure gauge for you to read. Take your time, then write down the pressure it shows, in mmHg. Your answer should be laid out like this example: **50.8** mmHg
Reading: **130** mmHg
